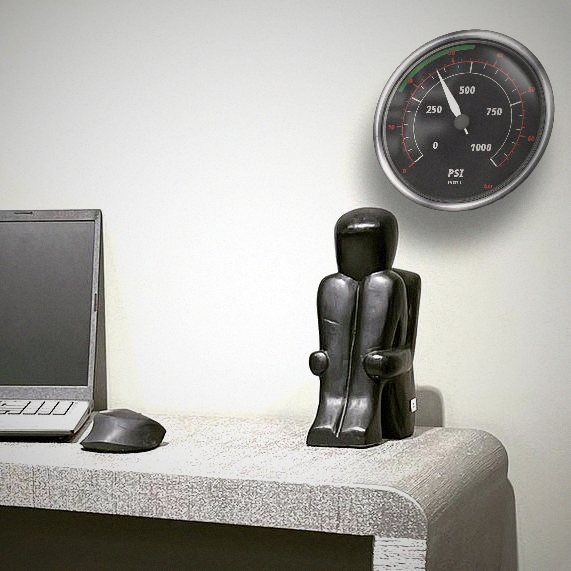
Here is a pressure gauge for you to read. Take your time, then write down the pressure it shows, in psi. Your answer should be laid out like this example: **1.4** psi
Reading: **375** psi
